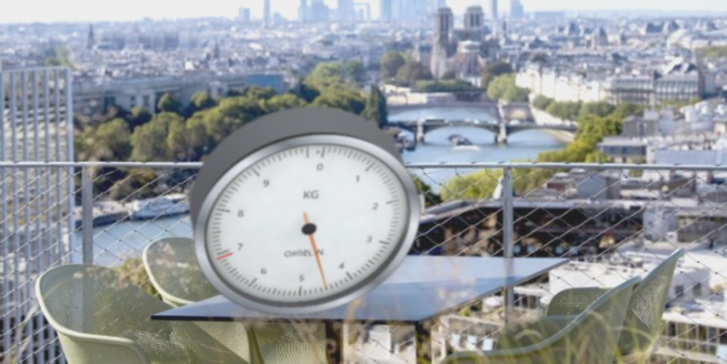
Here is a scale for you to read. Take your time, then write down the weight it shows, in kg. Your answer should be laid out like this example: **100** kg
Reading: **4.5** kg
